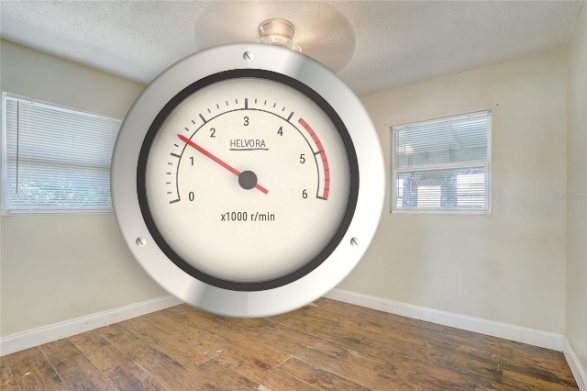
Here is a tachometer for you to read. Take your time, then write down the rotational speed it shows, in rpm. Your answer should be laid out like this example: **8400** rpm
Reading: **1400** rpm
